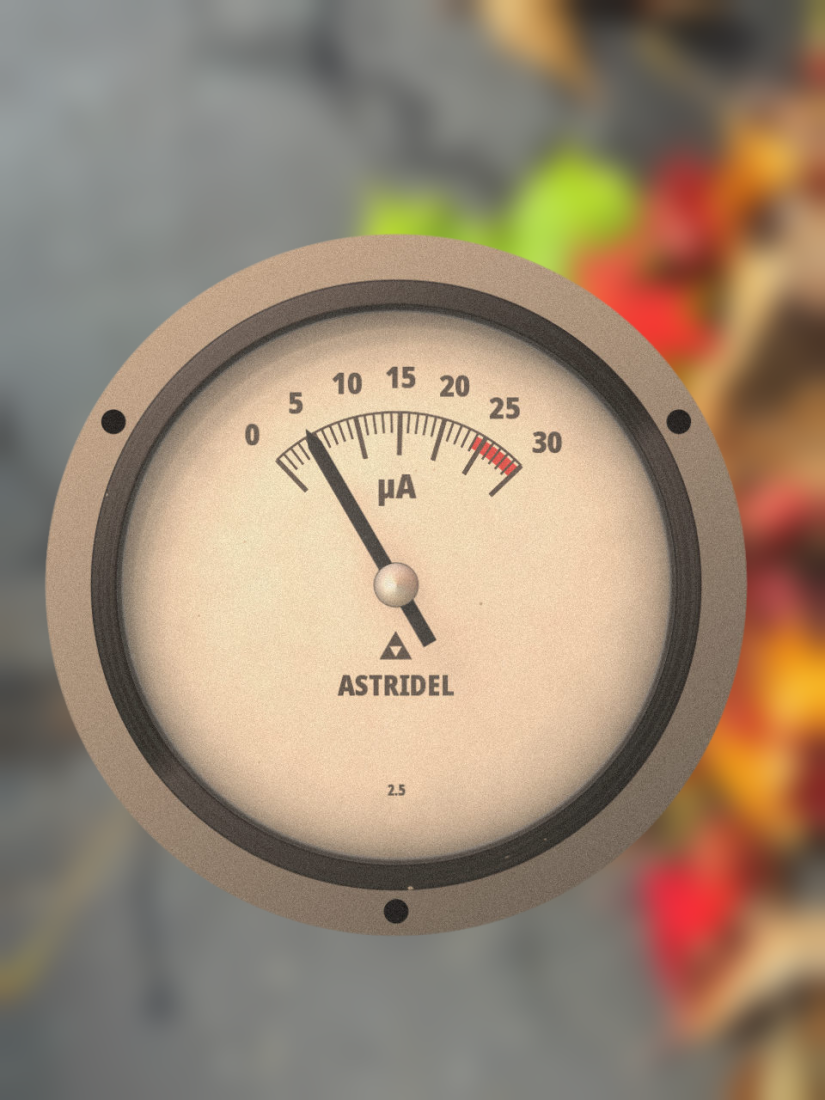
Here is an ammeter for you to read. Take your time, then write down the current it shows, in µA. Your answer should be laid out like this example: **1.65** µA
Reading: **4.5** µA
